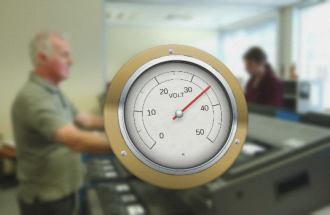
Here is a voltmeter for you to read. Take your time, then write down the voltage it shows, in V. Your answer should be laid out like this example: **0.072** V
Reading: **35** V
